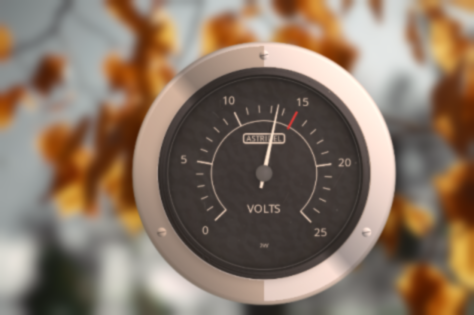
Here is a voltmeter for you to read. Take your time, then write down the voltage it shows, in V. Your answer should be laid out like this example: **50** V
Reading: **13.5** V
